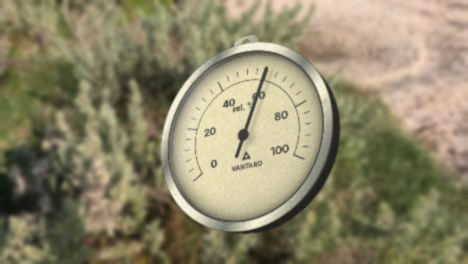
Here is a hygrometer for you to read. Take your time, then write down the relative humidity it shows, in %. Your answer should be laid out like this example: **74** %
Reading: **60** %
